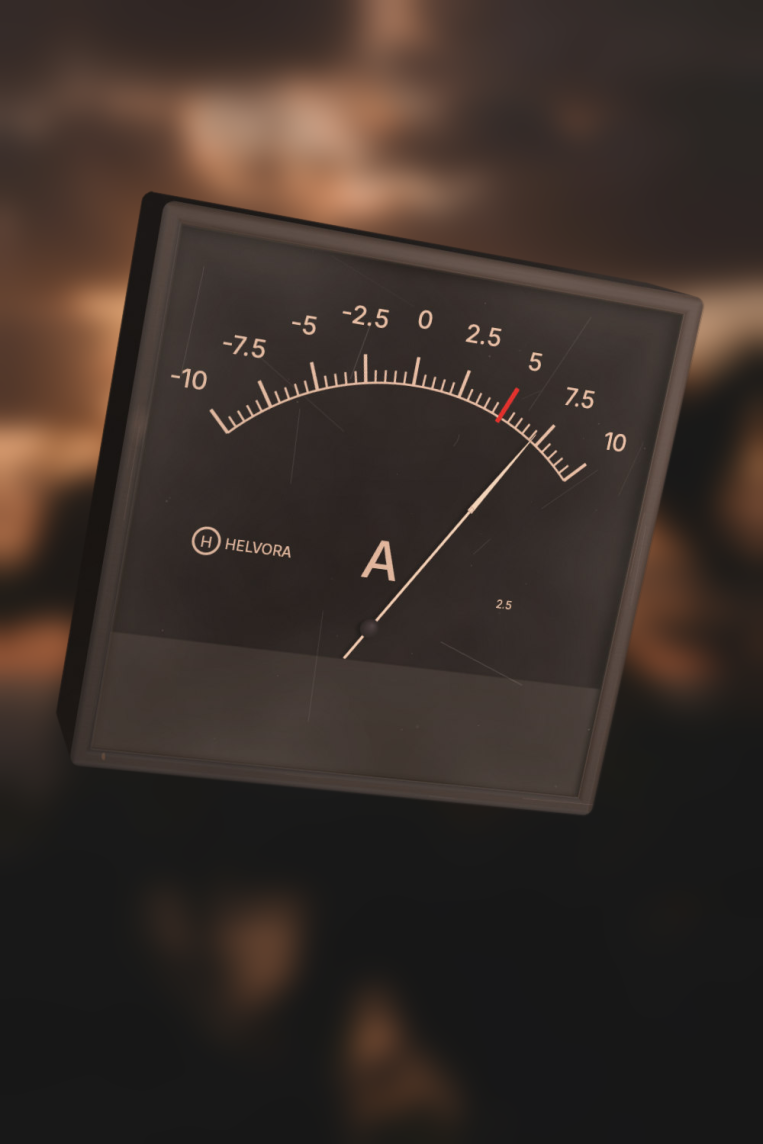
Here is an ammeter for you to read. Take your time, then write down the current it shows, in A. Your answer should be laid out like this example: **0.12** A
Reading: **7** A
